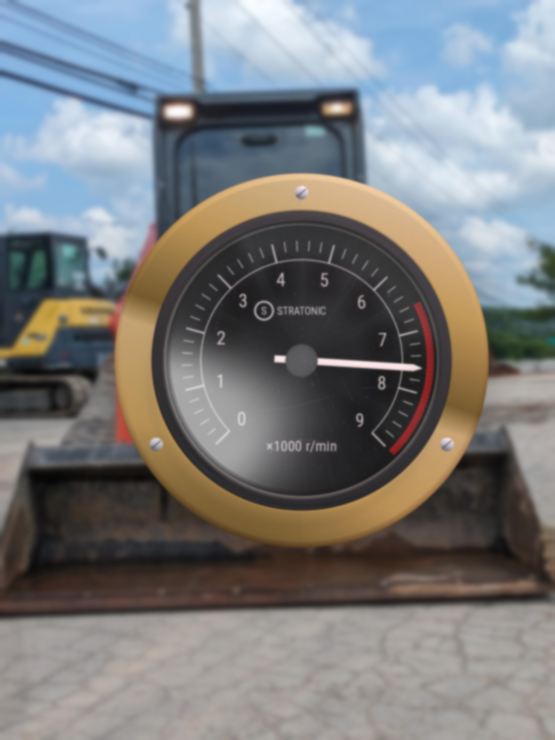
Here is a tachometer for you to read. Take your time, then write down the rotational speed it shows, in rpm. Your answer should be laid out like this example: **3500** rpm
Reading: **7600** rpm
